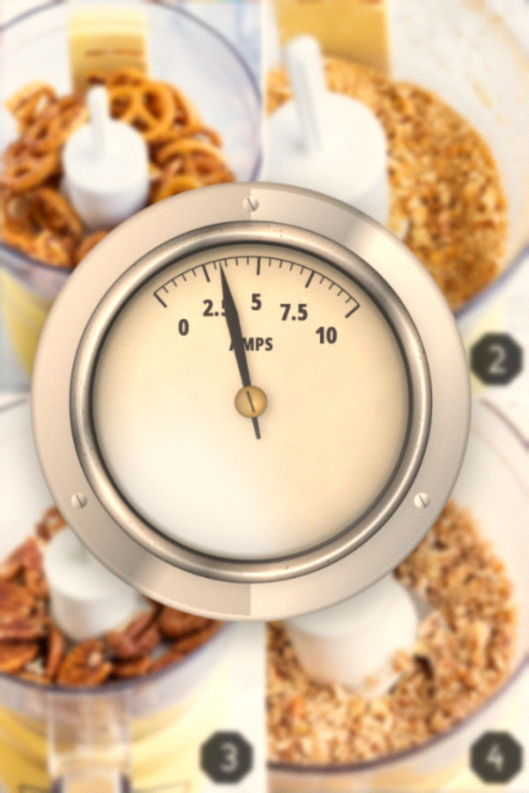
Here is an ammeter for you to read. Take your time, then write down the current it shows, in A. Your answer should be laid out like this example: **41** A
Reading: **3.25** A
